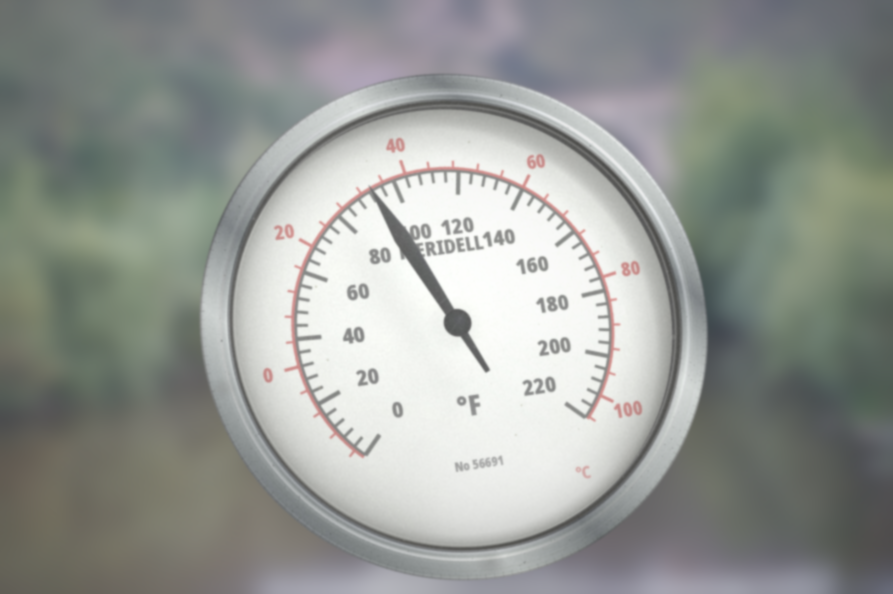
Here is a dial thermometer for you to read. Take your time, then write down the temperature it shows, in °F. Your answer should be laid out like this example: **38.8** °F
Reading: **92** °F
